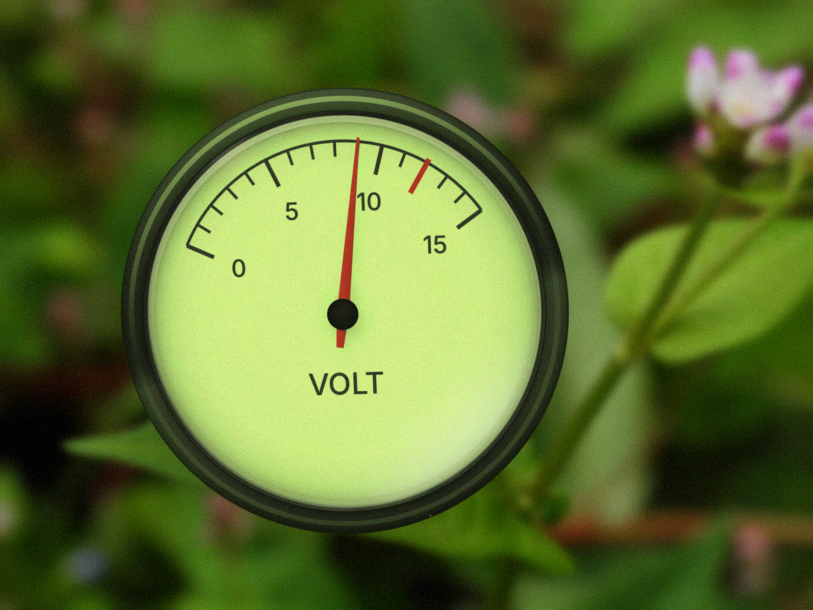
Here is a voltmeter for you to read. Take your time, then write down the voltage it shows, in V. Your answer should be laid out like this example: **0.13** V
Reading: **9** V
